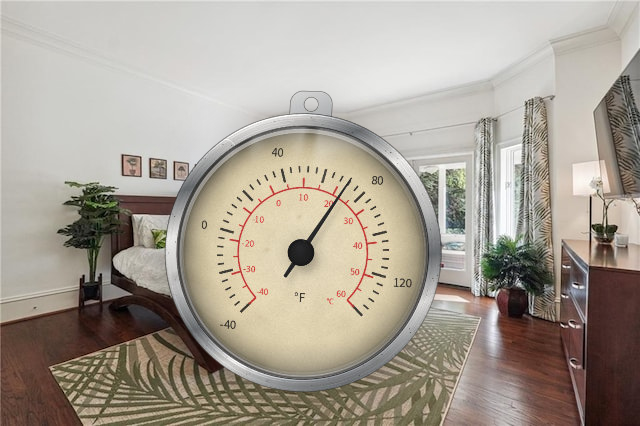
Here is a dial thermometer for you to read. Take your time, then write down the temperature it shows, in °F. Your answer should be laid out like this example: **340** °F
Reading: **72** °F
